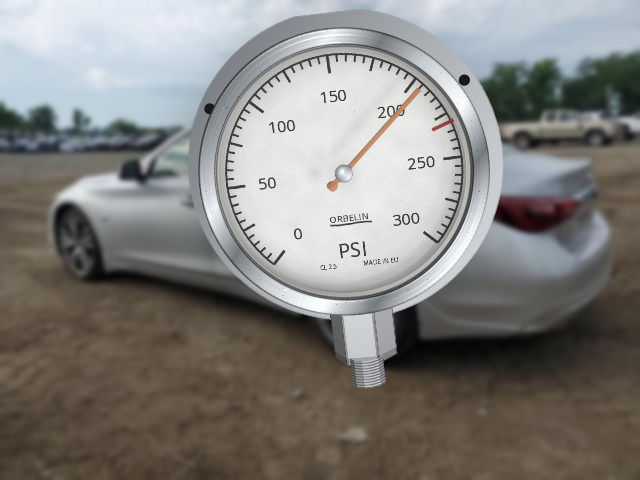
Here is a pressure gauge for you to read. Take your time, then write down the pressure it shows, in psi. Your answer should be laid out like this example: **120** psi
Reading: **205** psi
